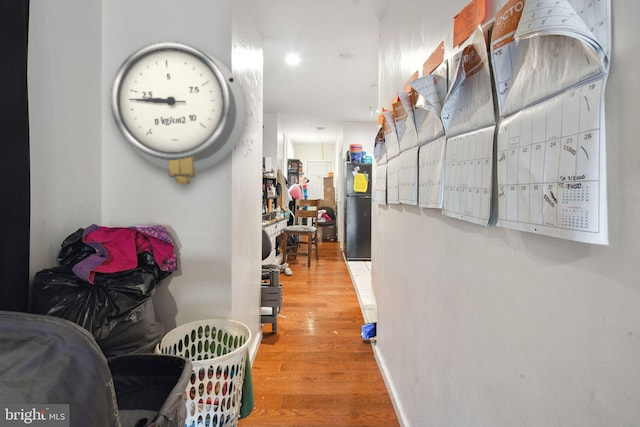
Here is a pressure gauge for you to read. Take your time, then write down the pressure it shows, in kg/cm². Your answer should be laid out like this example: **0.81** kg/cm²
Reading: **2** kg/cm²
